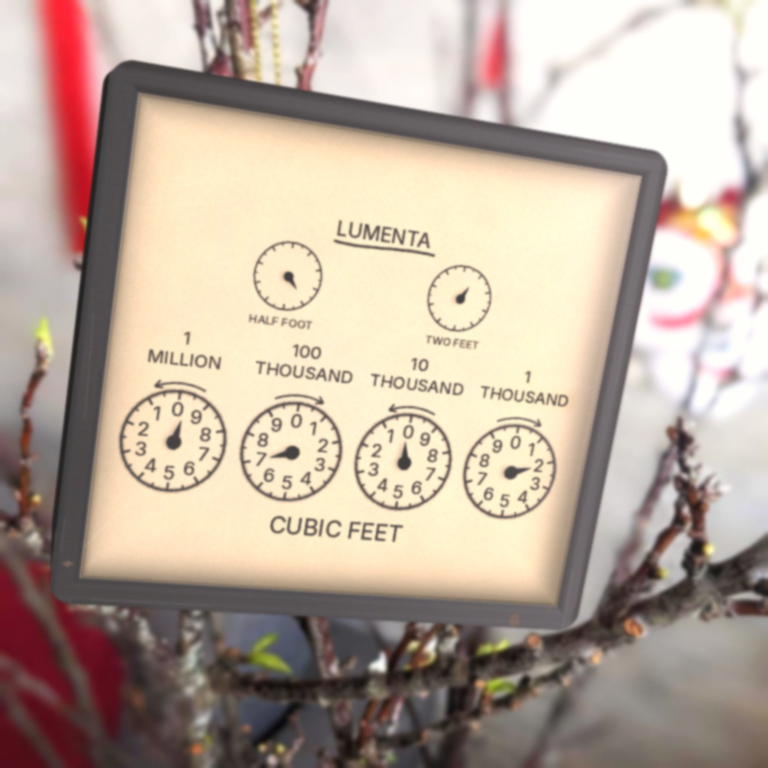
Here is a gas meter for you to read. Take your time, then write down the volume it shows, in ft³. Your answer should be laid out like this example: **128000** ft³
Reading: **970200** ft³
